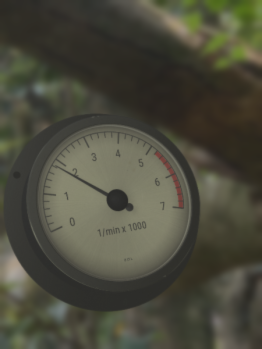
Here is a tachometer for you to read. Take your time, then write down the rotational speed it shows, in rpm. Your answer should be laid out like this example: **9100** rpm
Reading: **1800** rpm
